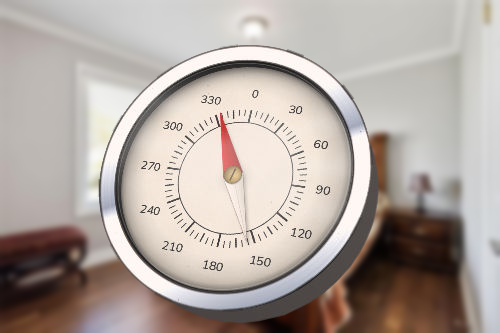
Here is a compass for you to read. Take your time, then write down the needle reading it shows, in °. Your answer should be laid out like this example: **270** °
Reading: **335** °
